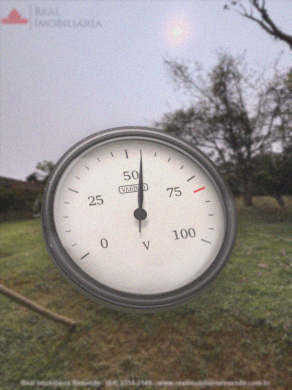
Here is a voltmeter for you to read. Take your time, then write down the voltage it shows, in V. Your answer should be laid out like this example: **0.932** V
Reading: **55** V
